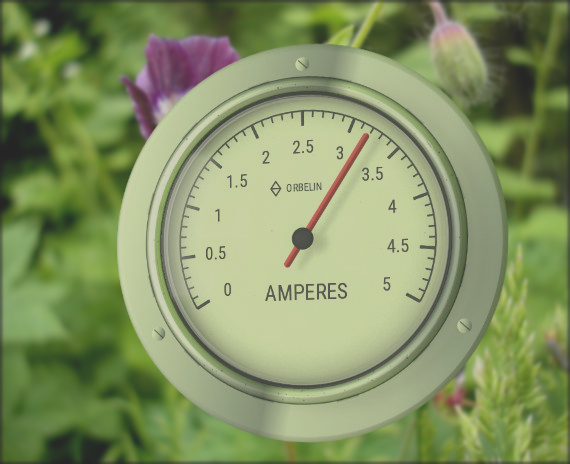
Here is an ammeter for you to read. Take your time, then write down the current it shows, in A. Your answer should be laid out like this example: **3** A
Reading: **3.2** A
